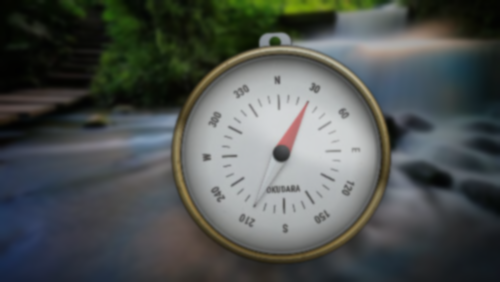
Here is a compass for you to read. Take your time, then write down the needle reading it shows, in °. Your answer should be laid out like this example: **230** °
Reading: **30** °
